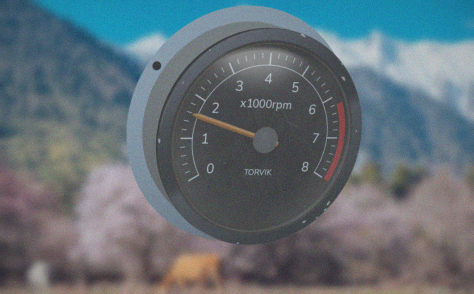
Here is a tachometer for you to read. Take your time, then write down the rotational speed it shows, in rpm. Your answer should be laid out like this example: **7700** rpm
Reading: **1600** rpm
